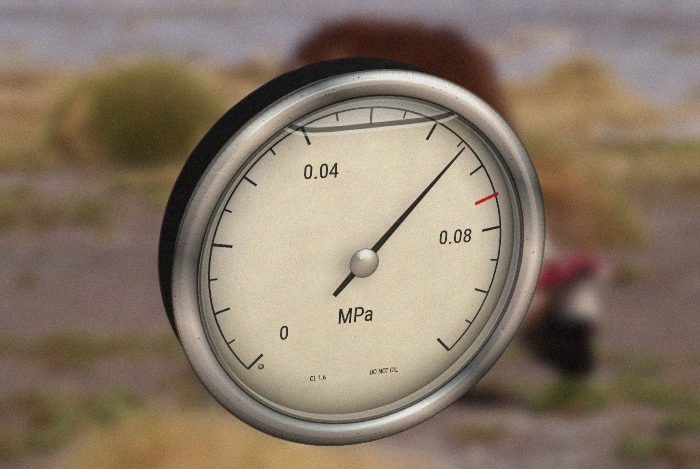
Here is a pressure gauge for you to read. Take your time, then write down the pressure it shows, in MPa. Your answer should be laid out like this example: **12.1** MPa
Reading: **0.065** MPa
